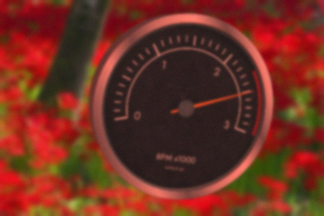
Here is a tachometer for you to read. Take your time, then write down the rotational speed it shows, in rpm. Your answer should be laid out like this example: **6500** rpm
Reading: **2500** rpm
